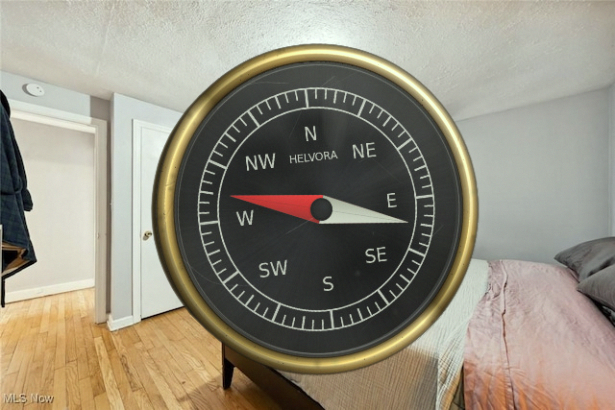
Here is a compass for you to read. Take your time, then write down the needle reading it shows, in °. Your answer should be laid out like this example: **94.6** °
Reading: **285** °
